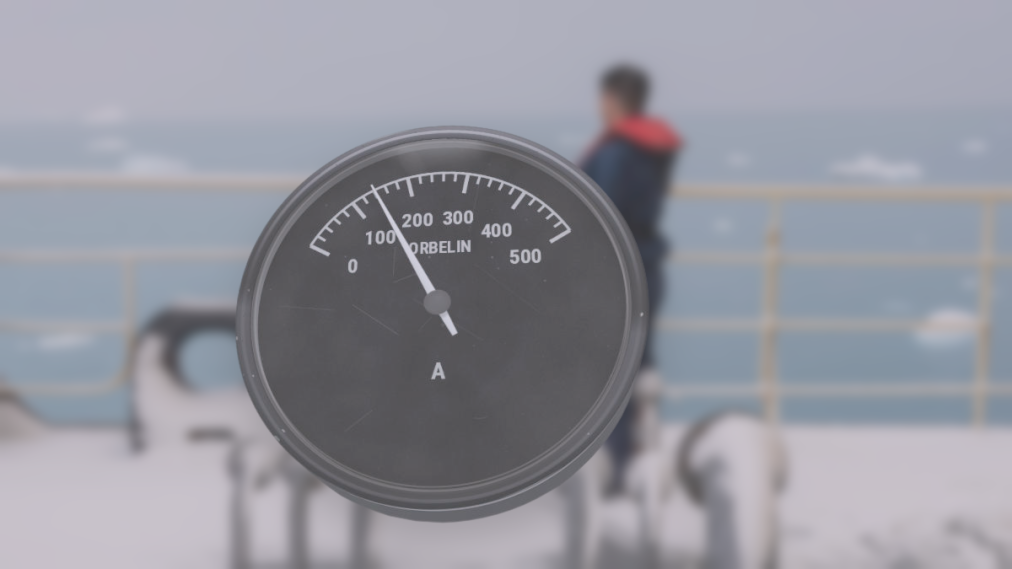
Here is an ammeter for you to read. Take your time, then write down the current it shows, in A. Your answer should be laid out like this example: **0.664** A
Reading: **140** A
